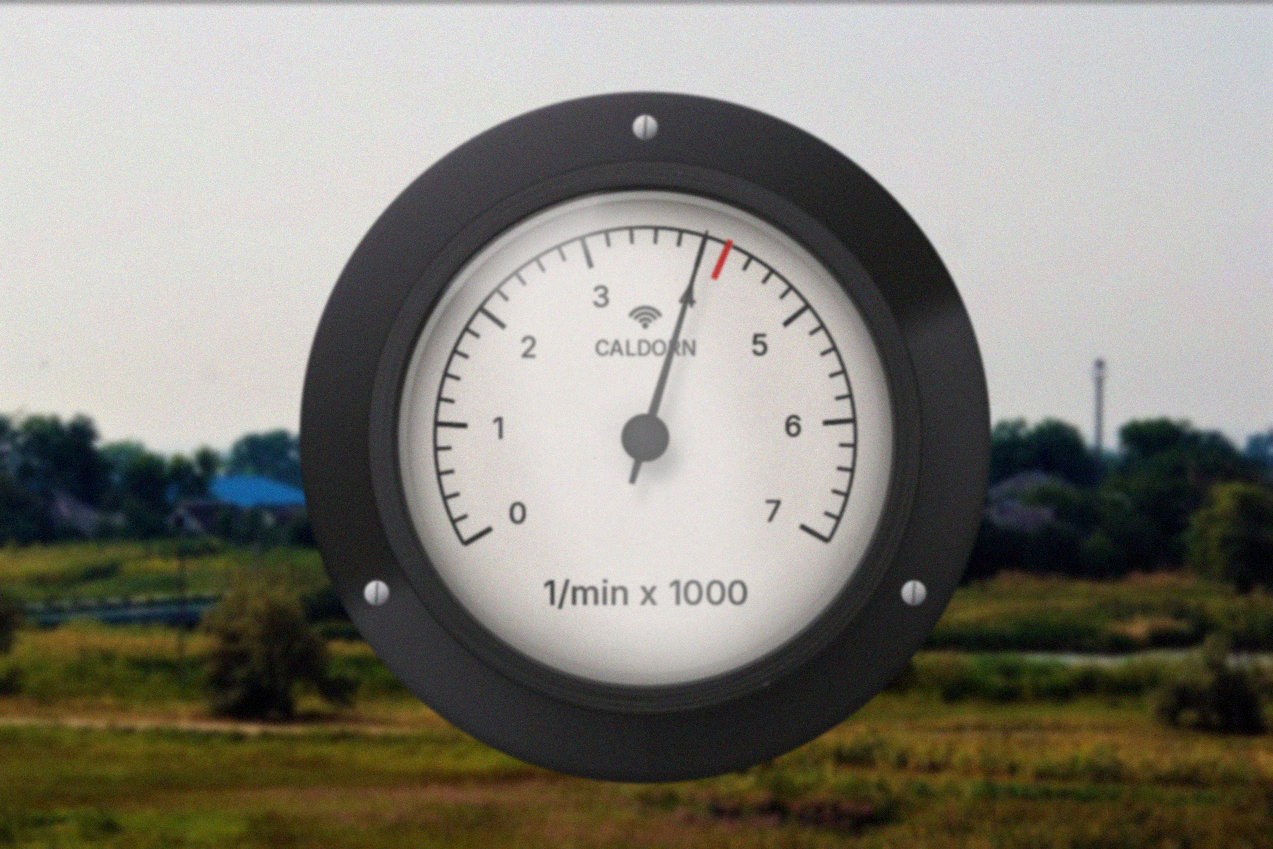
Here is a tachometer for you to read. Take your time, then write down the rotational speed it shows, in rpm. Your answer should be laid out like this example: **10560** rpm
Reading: **4000** rpm
